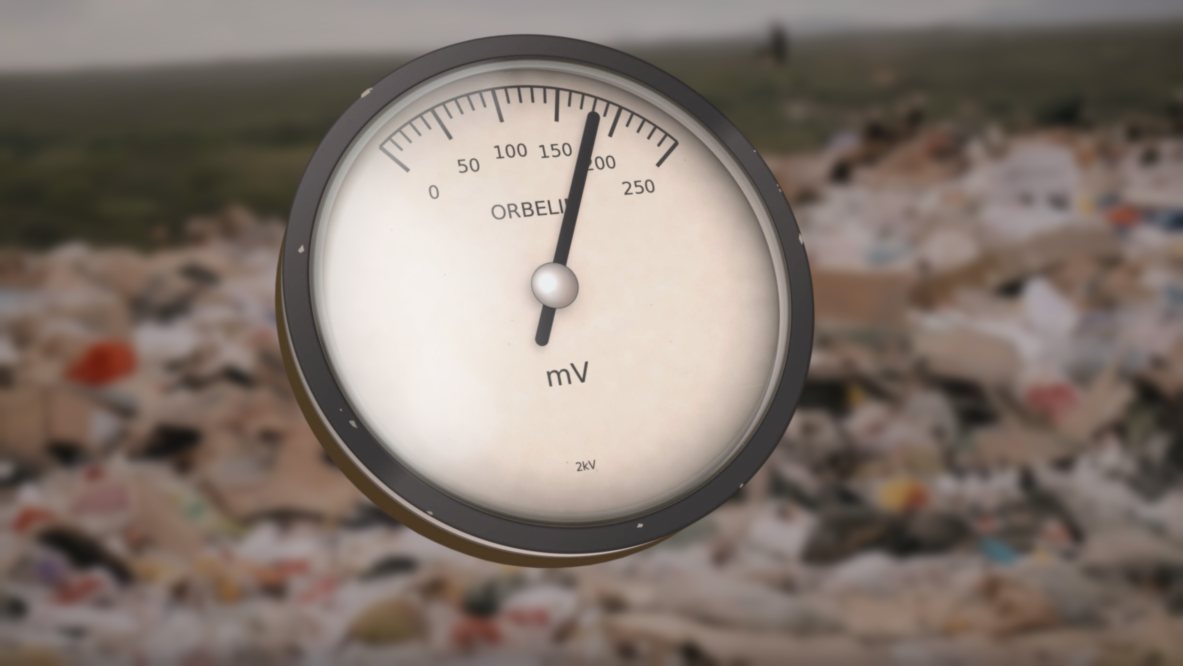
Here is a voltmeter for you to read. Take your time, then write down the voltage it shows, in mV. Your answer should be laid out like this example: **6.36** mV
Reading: **180** mV
